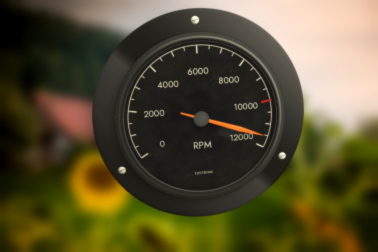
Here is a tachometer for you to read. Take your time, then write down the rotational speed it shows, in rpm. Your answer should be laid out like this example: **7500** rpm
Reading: **11500** rpm
